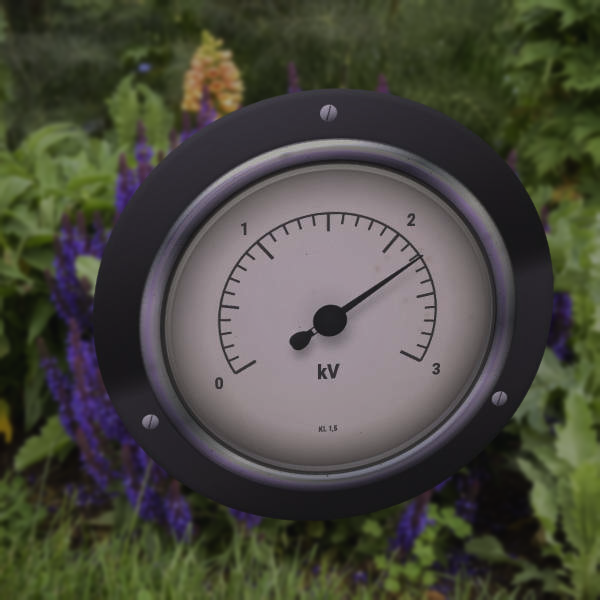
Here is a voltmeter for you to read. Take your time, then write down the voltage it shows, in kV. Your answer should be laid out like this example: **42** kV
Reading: **2.2** kV
